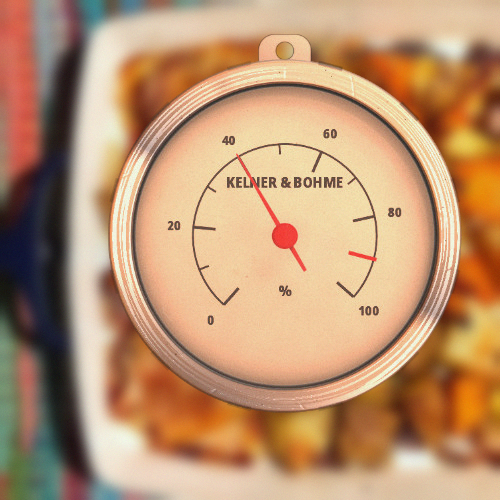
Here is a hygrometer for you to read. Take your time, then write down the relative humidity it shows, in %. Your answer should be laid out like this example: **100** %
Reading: **40** %
